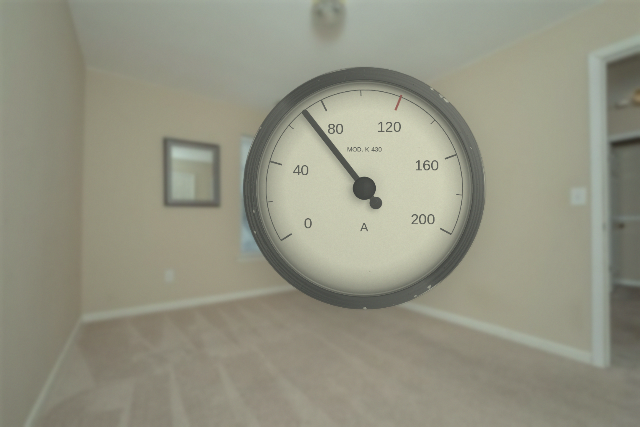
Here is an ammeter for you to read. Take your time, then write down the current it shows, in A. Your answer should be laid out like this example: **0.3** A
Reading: **70** A
